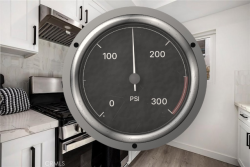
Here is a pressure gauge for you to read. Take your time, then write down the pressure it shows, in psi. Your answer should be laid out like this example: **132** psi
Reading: **150** psi
